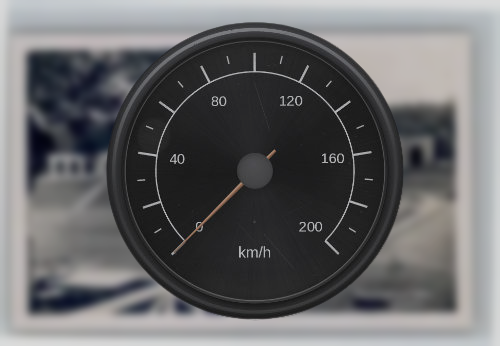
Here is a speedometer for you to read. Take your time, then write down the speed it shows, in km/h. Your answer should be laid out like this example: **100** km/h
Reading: **0** km/h
